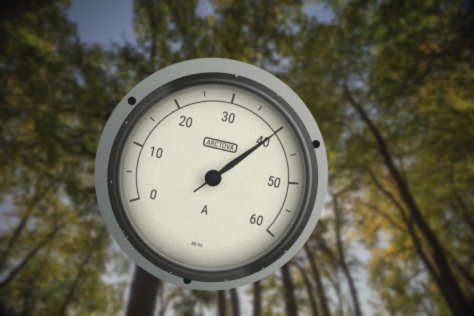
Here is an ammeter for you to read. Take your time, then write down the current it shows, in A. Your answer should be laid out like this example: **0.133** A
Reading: **40** A
